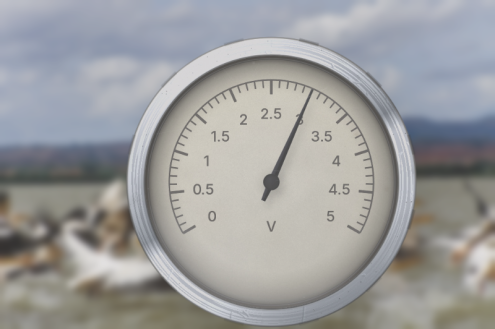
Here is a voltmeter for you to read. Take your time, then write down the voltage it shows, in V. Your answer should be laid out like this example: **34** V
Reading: **3** V
